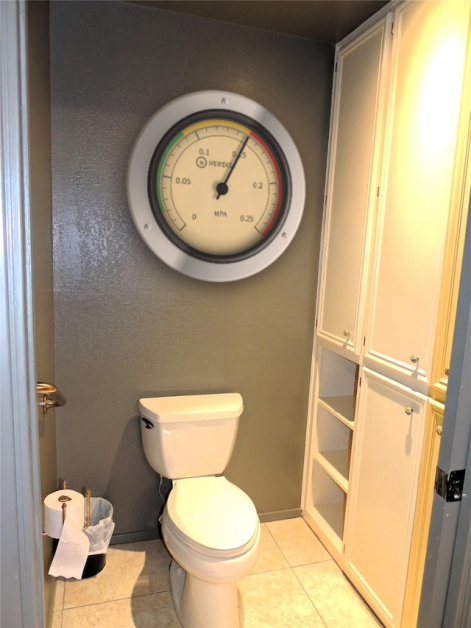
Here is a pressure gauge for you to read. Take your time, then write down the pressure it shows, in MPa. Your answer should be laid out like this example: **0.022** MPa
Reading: **0.15** MPa
